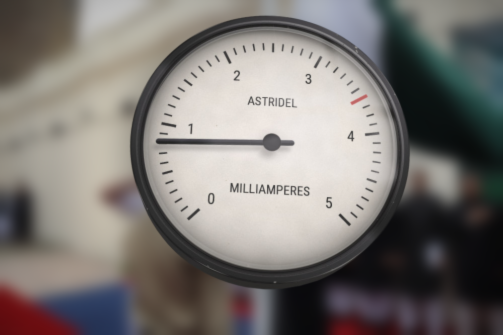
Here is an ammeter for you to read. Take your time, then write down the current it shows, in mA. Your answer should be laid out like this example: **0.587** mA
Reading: **0.8** mA
